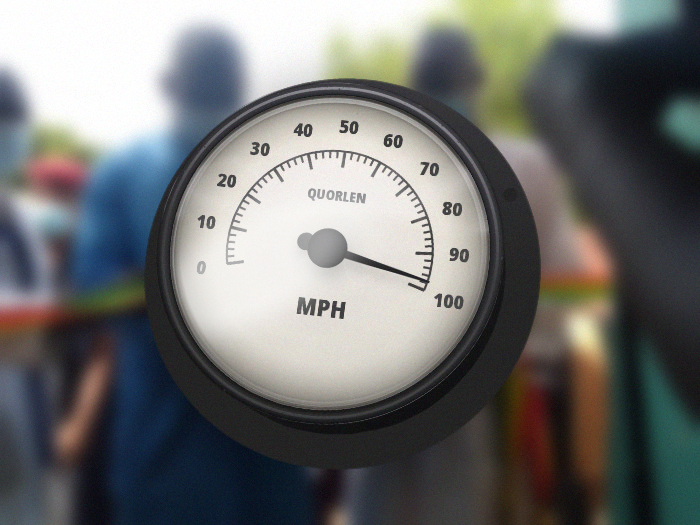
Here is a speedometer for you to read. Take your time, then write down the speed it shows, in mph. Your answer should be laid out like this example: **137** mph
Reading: **98** mph
